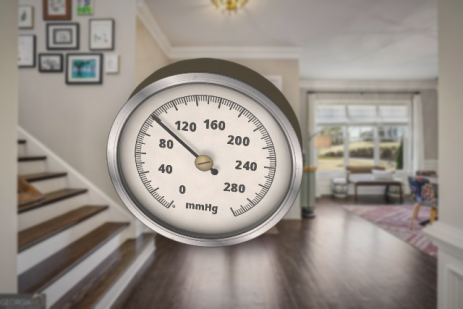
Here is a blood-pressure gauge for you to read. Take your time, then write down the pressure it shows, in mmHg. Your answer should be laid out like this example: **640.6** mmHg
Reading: **100** mmHg
